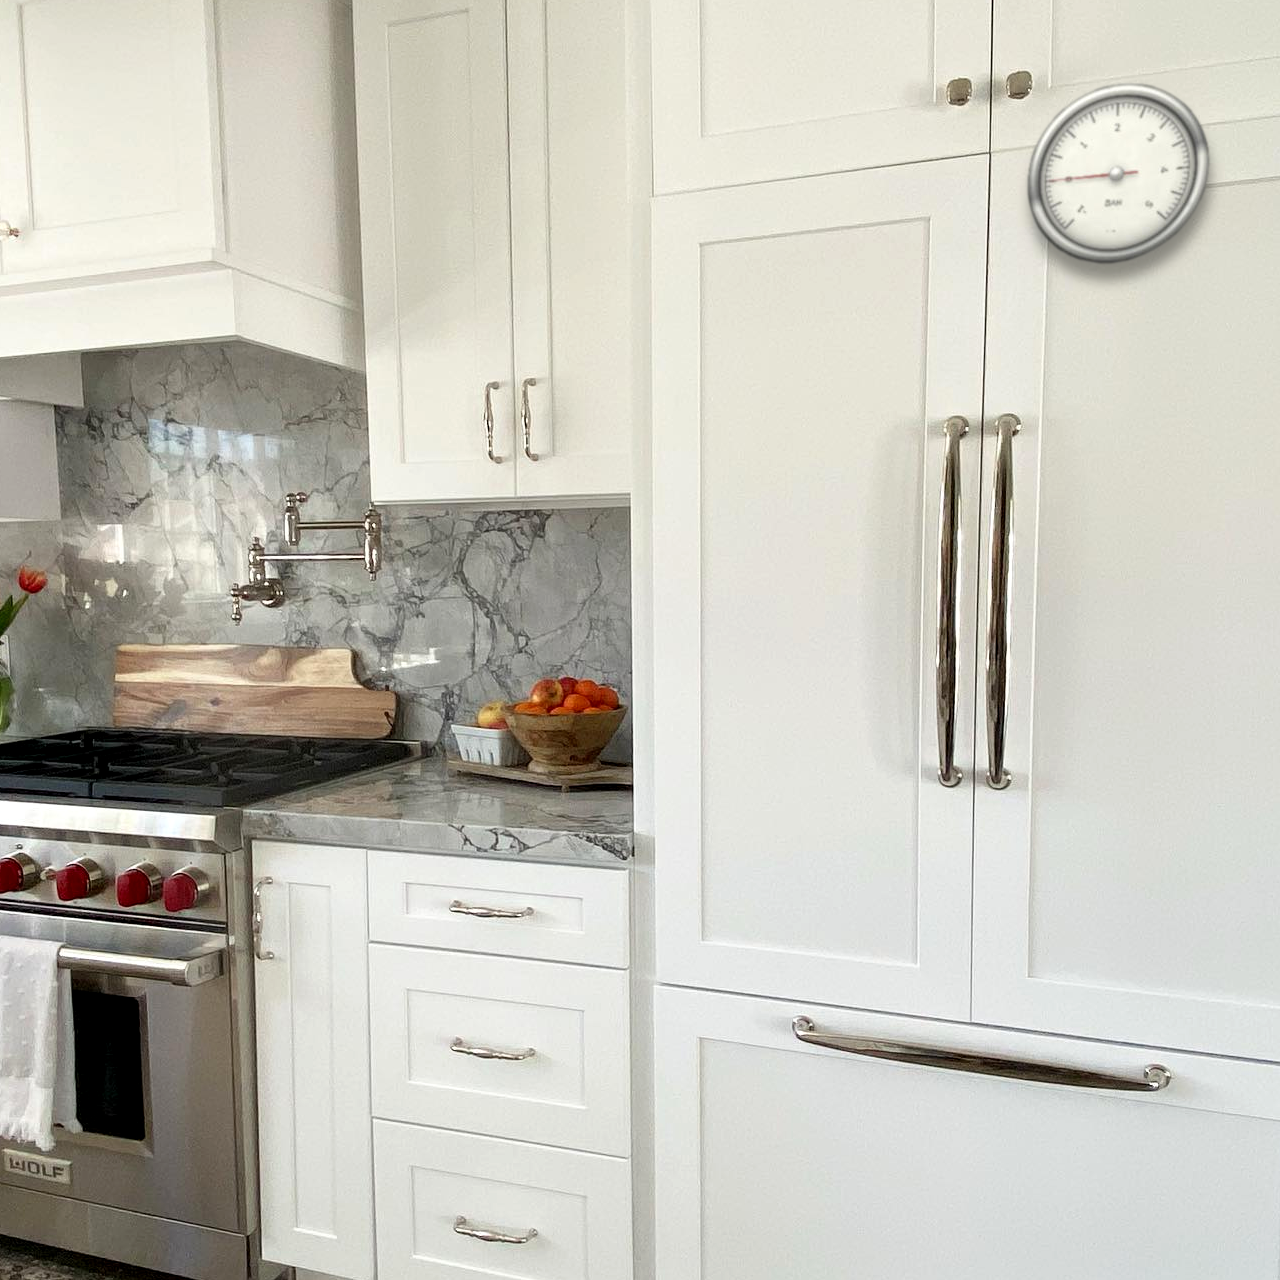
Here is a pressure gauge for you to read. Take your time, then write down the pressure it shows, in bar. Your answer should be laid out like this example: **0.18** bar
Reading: **0** bar
